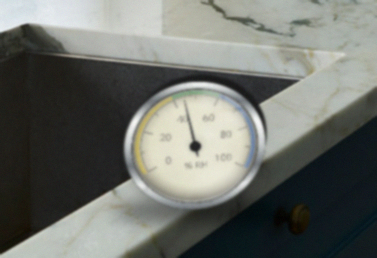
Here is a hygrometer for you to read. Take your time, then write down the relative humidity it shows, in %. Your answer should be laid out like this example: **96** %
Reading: **45** %
